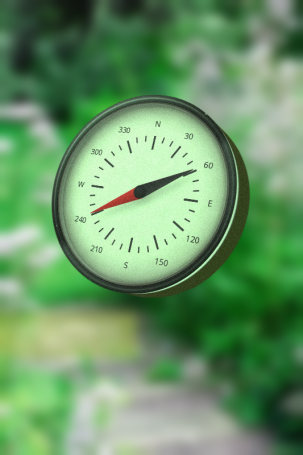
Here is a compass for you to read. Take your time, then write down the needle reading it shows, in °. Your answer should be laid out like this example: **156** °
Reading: **240** °
